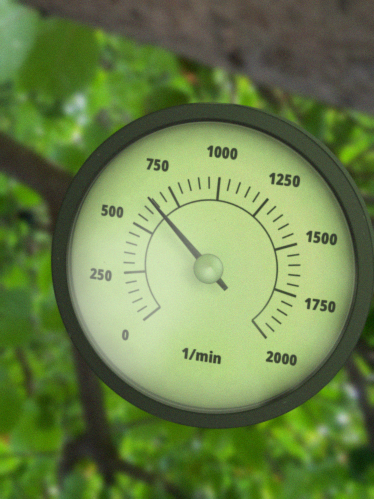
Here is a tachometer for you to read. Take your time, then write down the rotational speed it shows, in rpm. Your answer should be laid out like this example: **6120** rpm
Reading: **650** rpm
